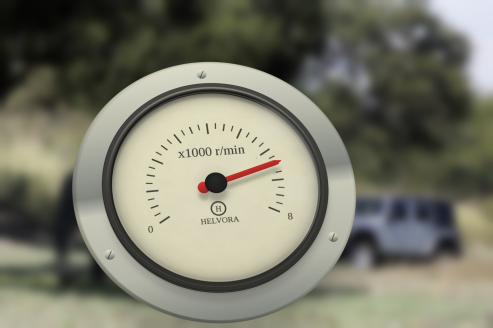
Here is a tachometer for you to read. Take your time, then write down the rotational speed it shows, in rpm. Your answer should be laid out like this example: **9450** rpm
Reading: **6500** rpm
